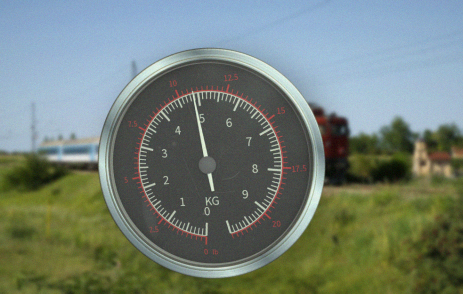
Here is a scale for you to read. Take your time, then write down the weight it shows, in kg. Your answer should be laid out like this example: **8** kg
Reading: **4.9** kg
